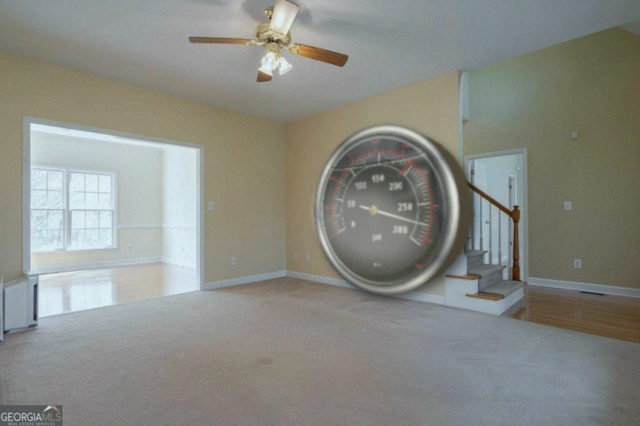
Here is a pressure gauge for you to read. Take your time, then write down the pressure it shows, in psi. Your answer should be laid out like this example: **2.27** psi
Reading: **275** psi
